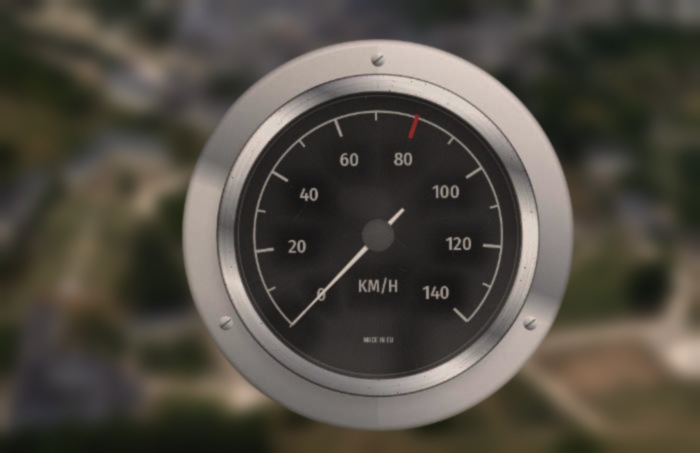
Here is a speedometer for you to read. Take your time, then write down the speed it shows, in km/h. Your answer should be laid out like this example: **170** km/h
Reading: **0** km/h
